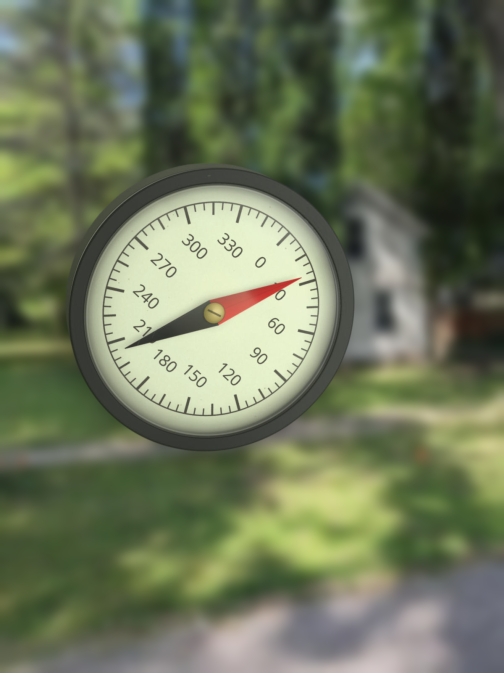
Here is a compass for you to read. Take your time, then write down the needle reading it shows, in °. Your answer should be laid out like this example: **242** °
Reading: **25** °
